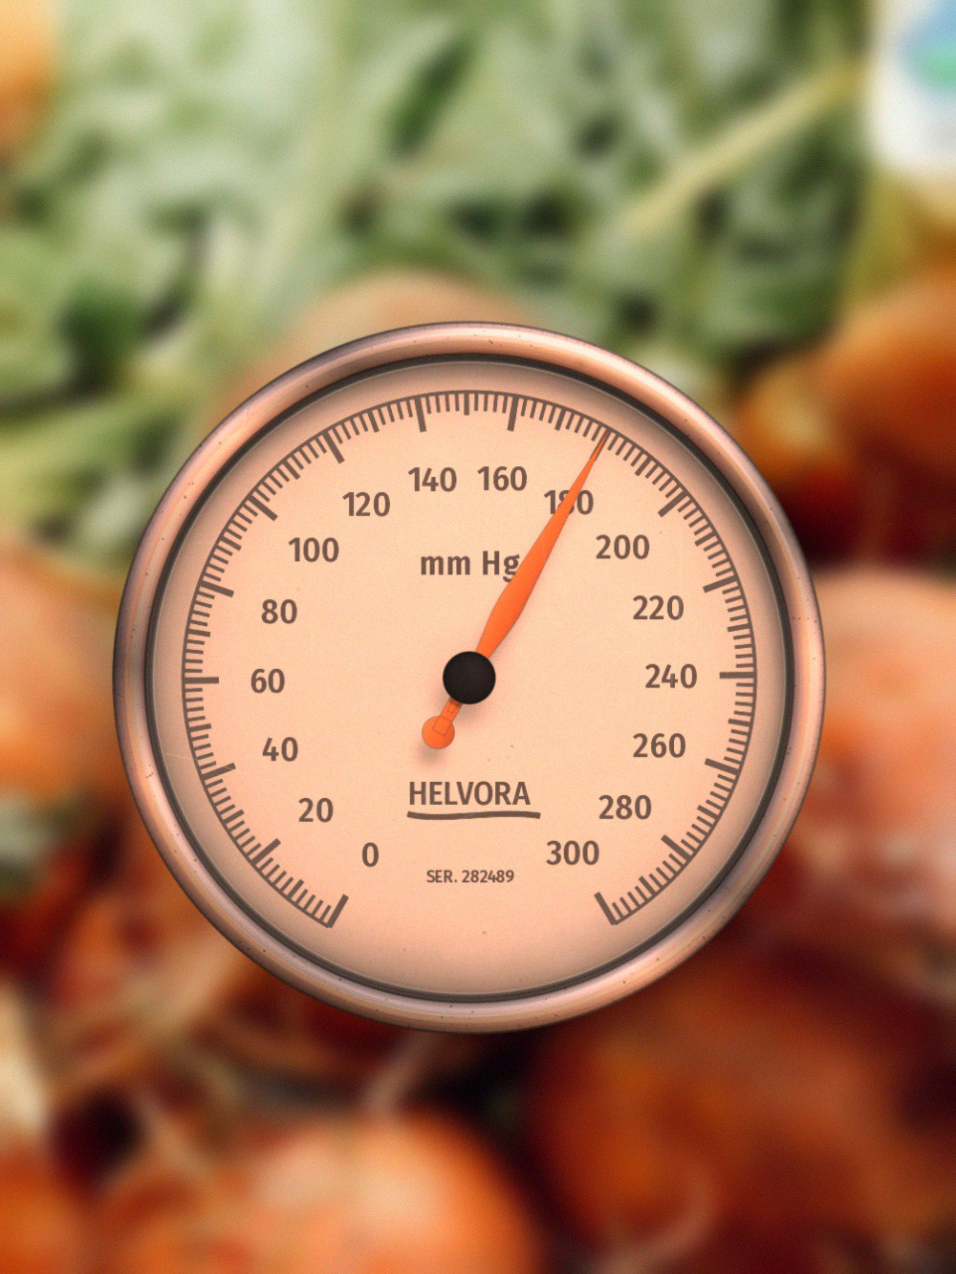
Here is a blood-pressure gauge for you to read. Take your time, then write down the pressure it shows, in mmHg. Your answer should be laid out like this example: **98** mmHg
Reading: **180** mmHg
